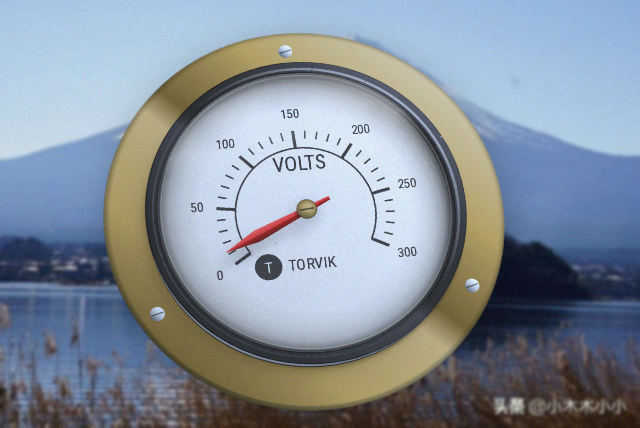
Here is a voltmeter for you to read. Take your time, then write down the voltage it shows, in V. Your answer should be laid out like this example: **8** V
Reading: **10** V
